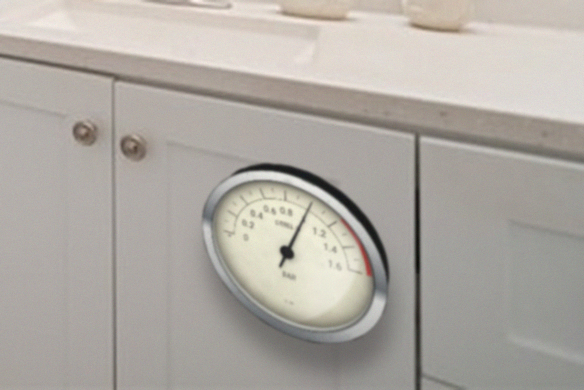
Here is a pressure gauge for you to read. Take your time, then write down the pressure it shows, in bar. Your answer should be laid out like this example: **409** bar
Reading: **1** bar
